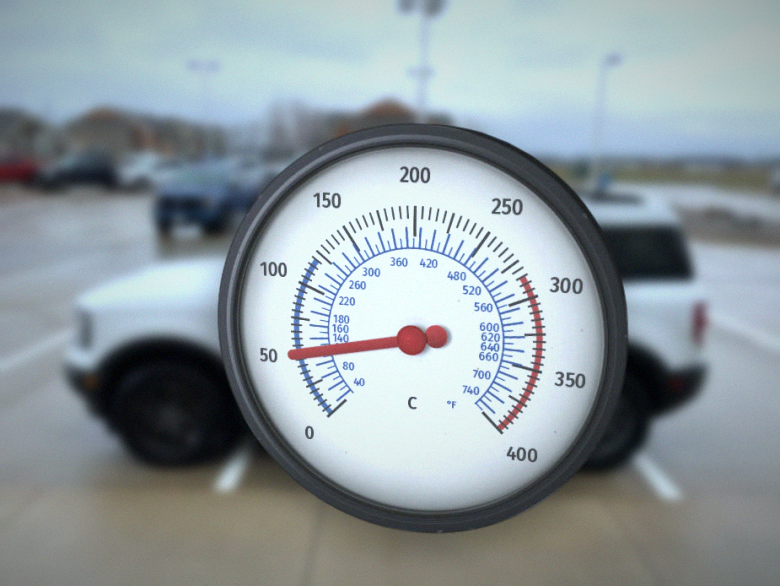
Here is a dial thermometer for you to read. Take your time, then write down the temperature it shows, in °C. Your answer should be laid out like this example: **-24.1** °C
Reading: **50** °C
